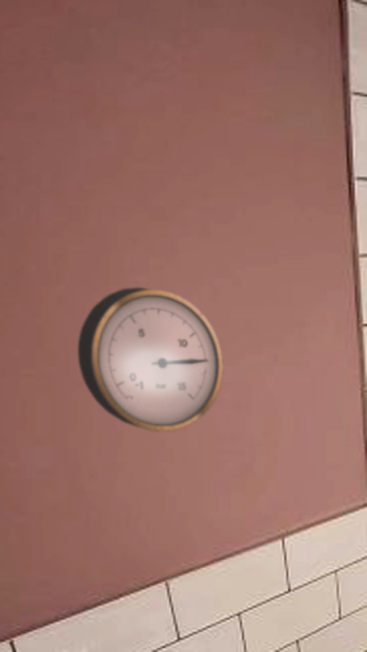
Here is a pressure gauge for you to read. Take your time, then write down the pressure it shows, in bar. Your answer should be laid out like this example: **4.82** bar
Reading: **12** bar
